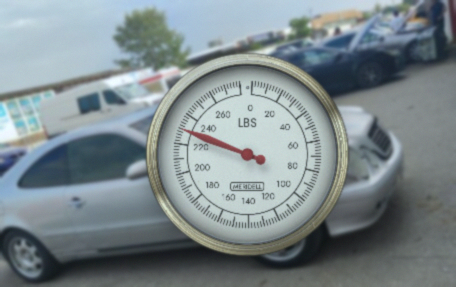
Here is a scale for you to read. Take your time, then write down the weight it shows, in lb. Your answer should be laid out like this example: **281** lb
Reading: **230** lb
